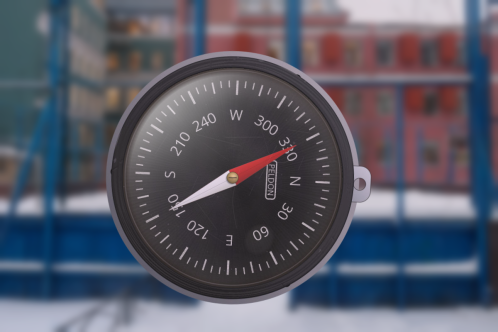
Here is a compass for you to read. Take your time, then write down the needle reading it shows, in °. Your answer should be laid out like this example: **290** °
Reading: **330** °
